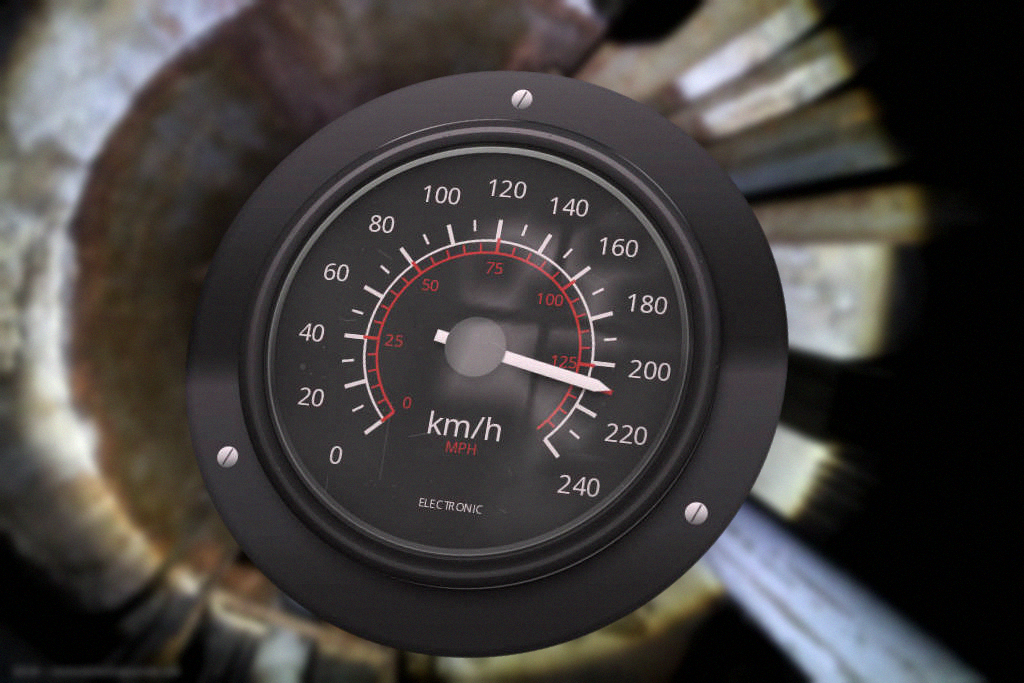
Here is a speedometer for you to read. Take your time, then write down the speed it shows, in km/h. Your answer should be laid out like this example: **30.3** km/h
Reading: **210** km/h
